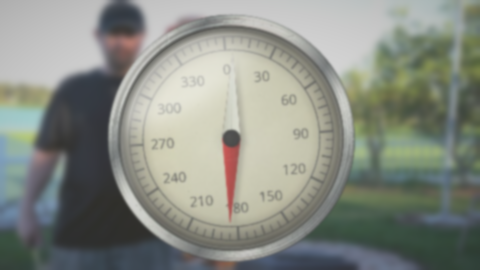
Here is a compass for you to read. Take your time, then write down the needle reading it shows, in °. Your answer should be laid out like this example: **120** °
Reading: **185** °
